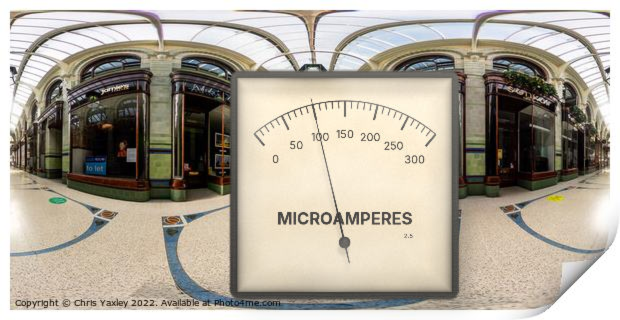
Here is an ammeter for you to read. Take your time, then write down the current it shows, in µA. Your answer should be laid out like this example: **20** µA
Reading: **100** µA
